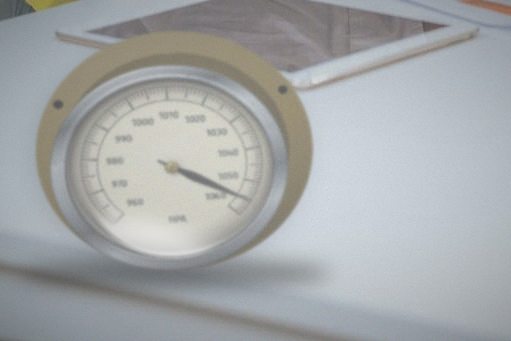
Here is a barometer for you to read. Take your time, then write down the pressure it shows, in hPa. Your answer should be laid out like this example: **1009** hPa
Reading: **1055** hPa
